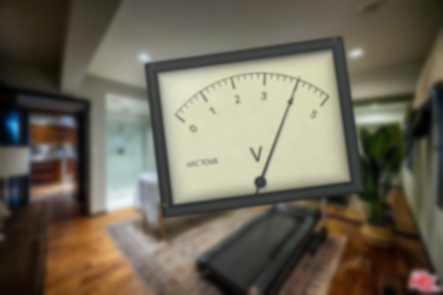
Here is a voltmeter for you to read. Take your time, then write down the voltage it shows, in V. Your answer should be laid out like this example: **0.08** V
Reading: **4** V
